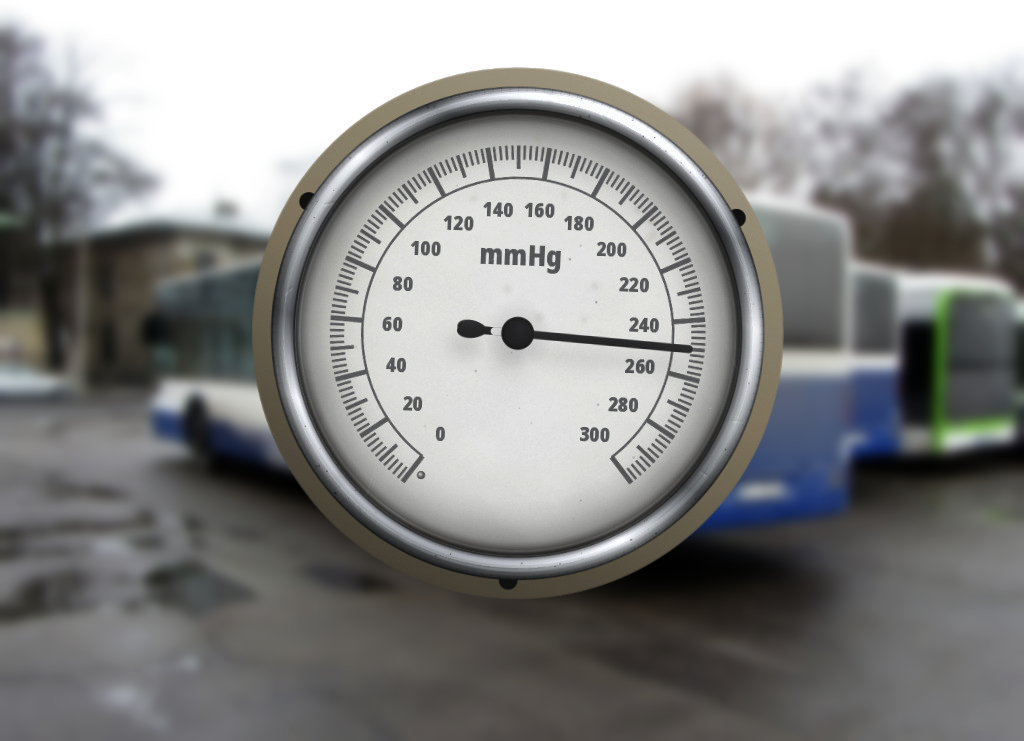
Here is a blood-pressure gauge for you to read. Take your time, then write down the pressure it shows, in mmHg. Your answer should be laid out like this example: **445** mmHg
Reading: **250** mmHg
